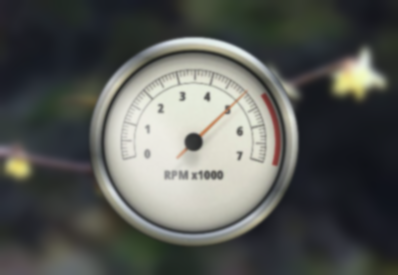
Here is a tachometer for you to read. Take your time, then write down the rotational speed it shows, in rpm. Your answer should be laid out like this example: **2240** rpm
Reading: **5000** rpm
